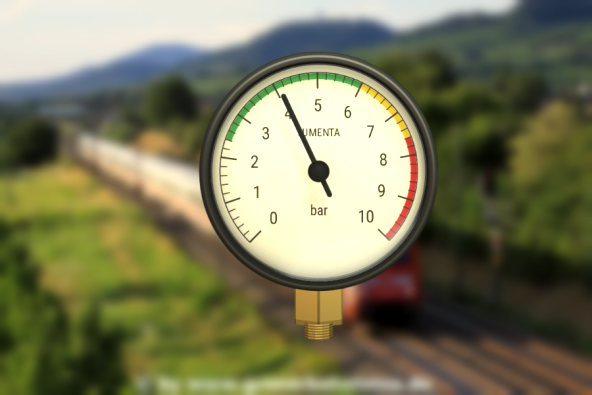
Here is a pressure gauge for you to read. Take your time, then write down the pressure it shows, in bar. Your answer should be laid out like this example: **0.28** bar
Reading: **4.1** bar
